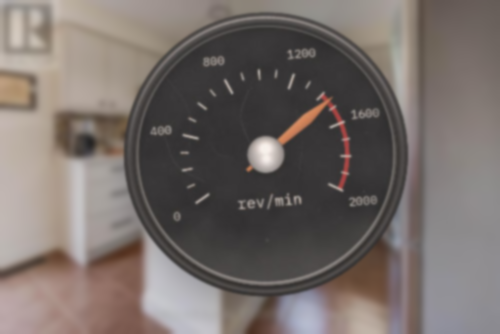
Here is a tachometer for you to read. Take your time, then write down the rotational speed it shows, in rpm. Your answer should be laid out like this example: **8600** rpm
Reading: **1450** rpm
